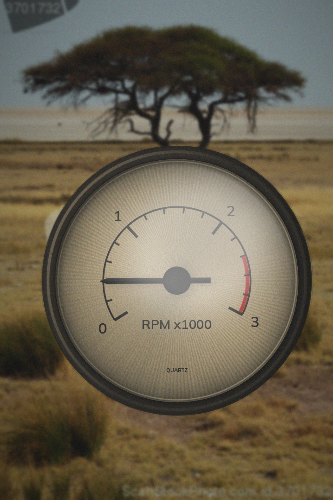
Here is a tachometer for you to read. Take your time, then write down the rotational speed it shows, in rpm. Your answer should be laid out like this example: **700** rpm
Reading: **400** rpm
